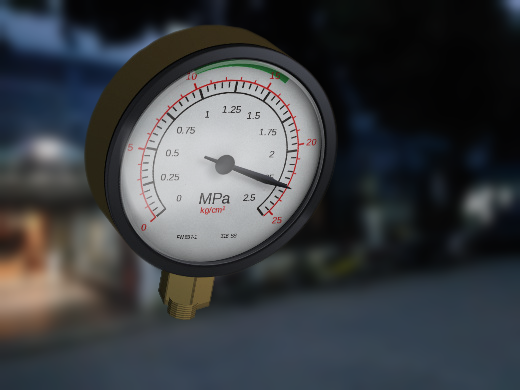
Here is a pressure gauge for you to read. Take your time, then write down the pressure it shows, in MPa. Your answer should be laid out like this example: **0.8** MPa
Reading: **2.25** MPa
